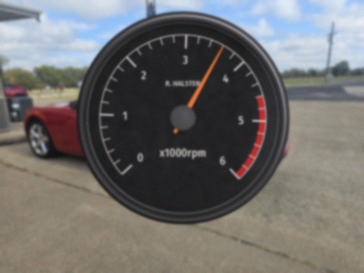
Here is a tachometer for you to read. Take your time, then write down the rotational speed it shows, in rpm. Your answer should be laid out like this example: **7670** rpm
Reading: **3600** rpm
